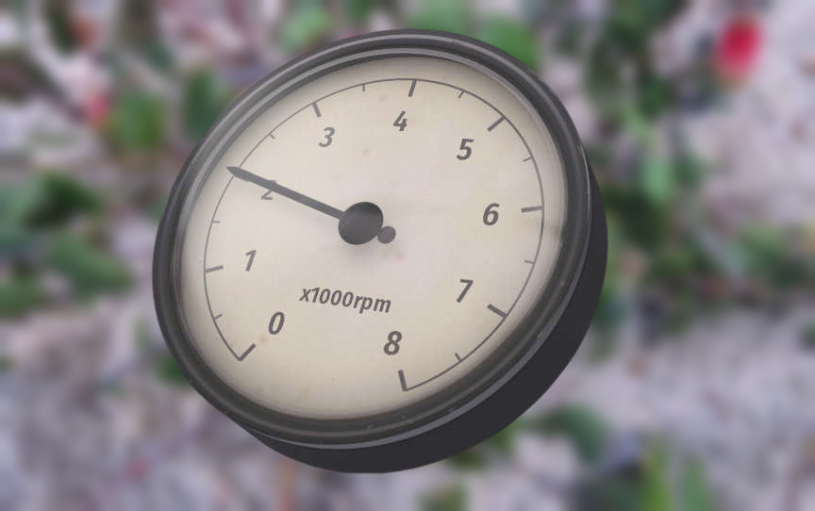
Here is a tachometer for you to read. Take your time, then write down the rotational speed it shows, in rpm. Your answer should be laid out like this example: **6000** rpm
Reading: **2000** rpm
